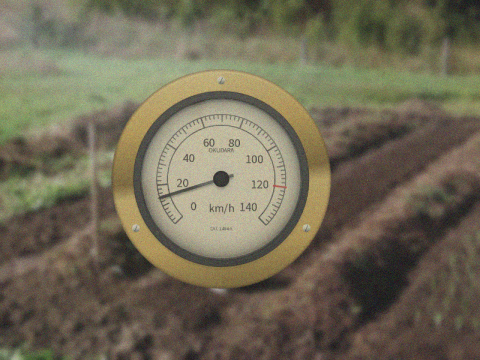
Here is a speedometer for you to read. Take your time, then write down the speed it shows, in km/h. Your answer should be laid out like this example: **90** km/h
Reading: **14** km/h
